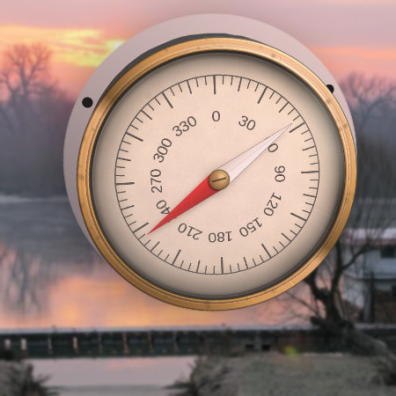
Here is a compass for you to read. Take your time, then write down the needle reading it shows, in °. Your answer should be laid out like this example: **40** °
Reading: **235** °
